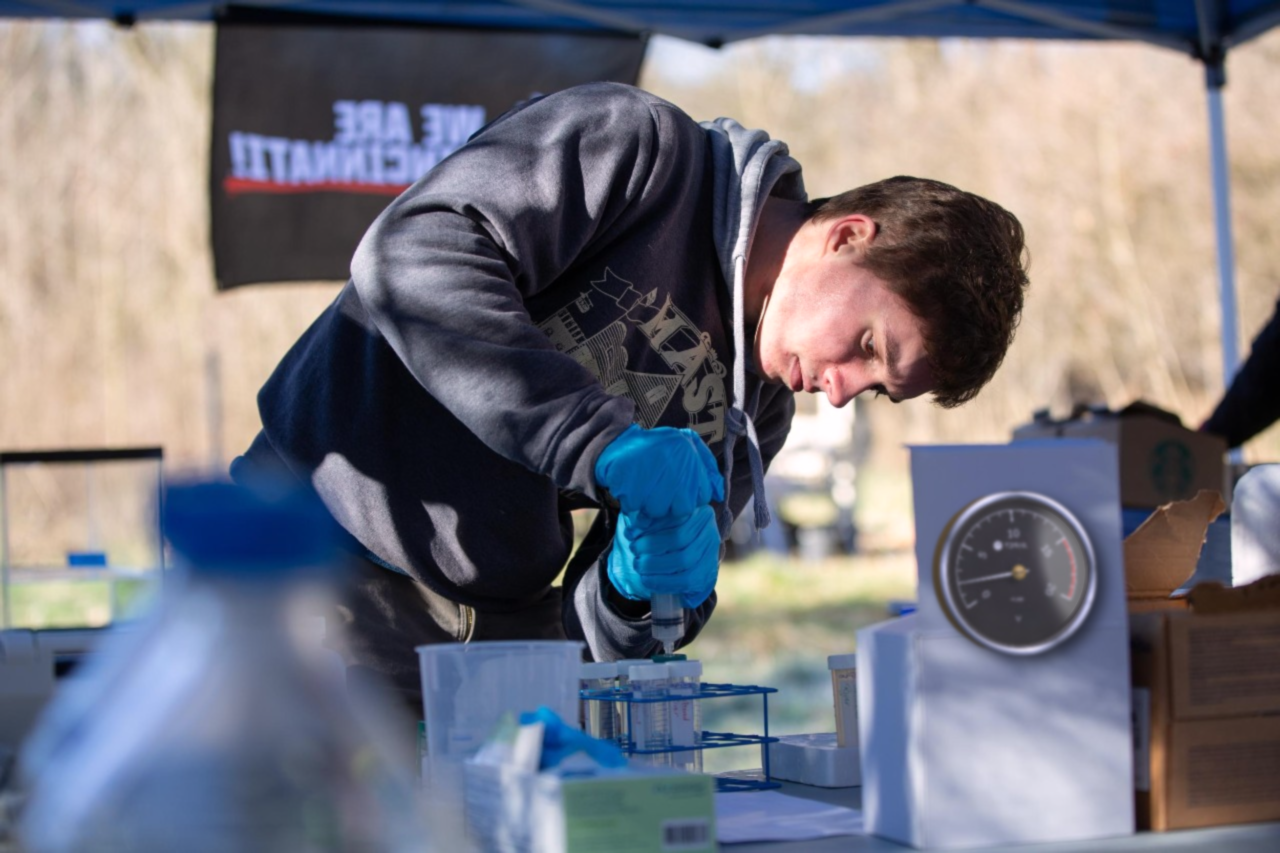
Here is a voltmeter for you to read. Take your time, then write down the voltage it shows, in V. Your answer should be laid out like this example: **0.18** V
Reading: **2** V
